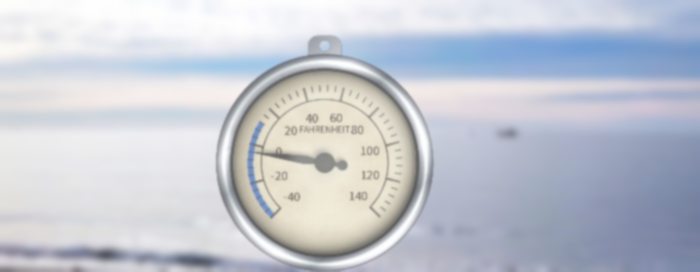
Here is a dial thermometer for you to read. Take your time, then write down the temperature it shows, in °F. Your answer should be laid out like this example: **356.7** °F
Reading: **-4** °F
